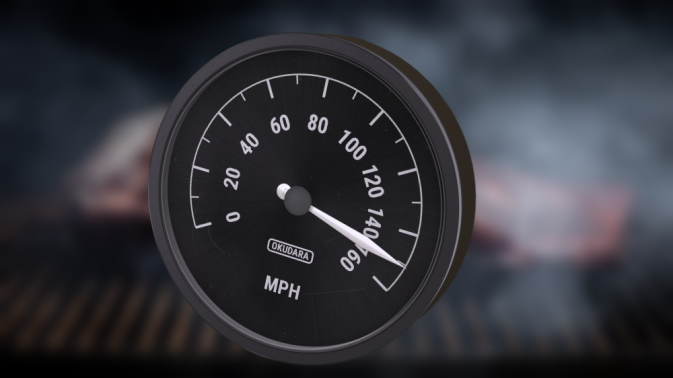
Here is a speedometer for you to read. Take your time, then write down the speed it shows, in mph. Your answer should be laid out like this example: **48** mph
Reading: **150** mph
